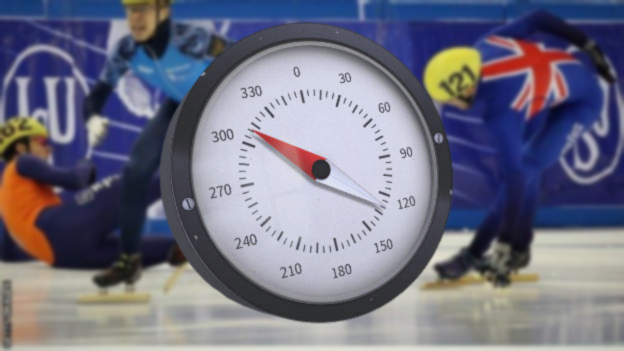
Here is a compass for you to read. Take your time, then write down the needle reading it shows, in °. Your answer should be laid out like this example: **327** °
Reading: **310** °
